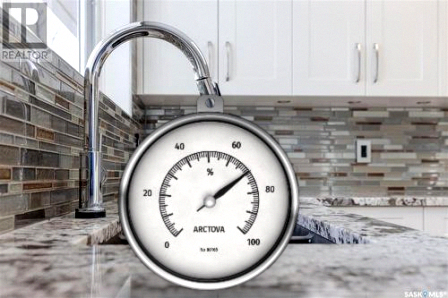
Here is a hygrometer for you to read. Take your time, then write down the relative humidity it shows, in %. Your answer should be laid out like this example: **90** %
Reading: **70** %
